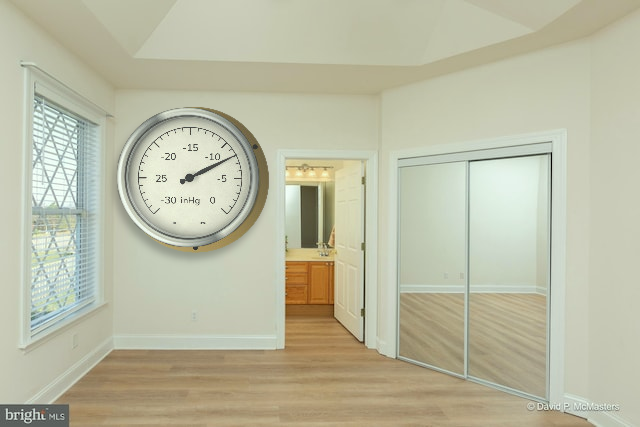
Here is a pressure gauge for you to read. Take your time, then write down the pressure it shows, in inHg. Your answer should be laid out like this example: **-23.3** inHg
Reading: **-8** inHg
